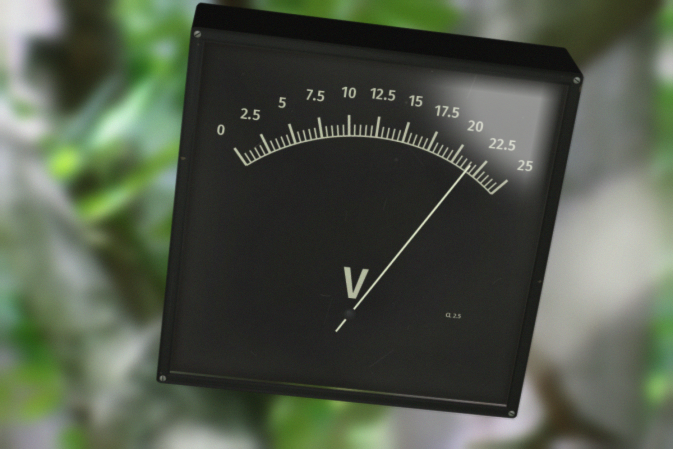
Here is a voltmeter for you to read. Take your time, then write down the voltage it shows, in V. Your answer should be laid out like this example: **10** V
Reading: **21.5** V
